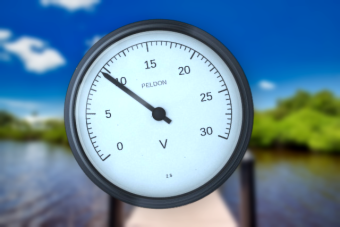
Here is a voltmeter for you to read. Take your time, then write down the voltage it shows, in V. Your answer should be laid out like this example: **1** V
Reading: **9.5** V
